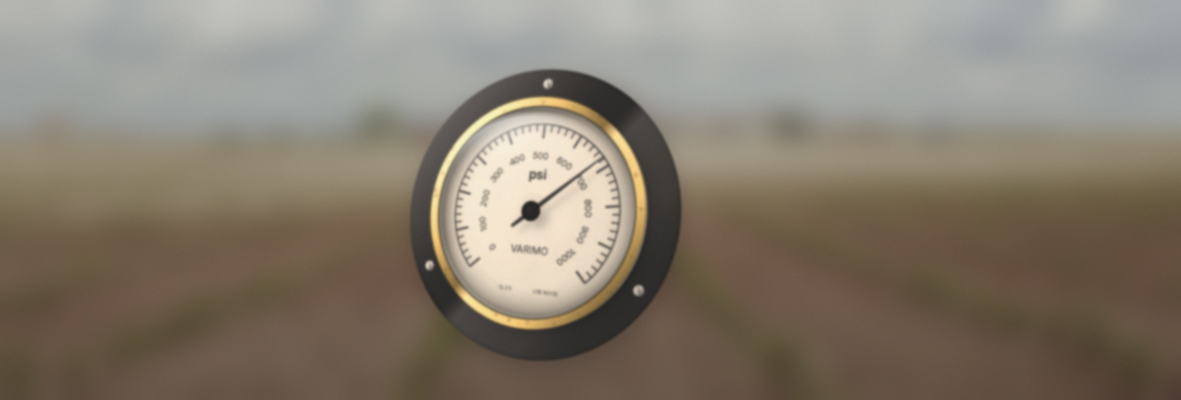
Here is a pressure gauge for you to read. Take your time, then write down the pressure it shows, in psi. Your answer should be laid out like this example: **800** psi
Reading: **680** psi
